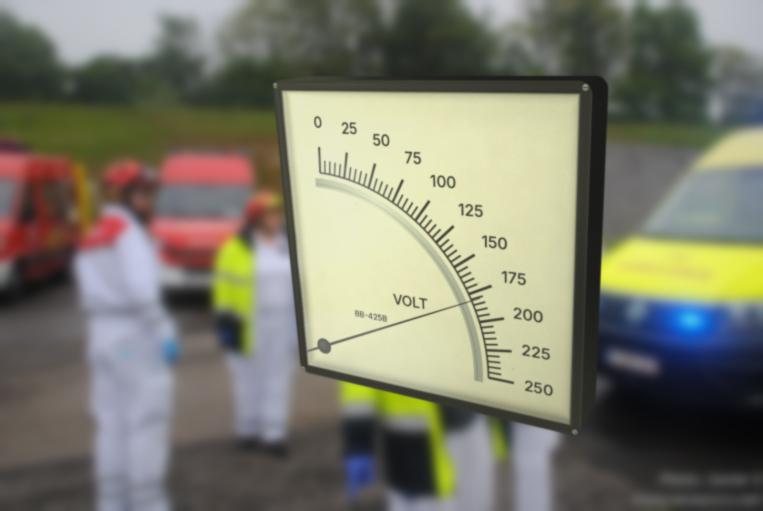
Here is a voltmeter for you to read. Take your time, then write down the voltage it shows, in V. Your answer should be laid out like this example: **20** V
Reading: **180** V
